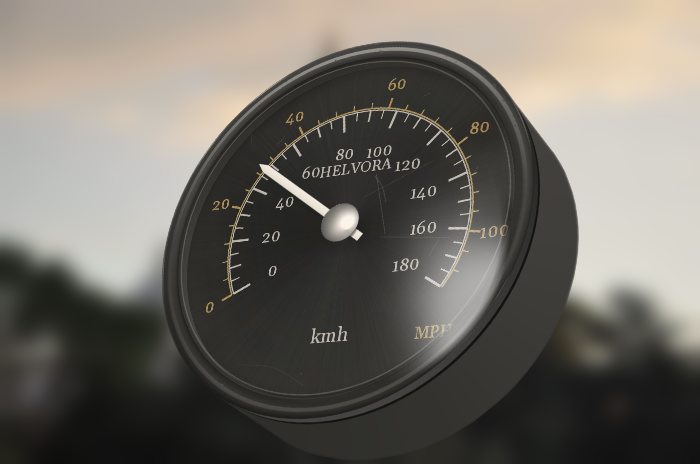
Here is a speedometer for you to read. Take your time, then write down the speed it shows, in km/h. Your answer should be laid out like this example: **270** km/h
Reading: **47.5** km/h
